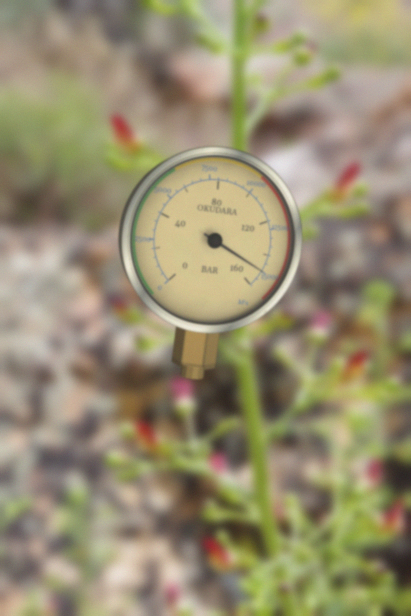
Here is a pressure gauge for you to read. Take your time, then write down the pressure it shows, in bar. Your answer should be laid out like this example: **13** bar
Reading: **150** bar
